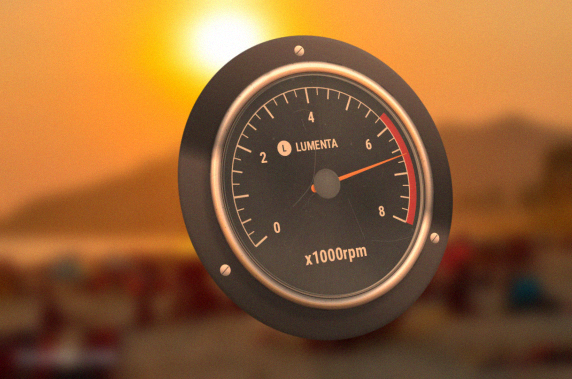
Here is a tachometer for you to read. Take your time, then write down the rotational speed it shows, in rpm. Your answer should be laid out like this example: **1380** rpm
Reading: **6625** rpm
